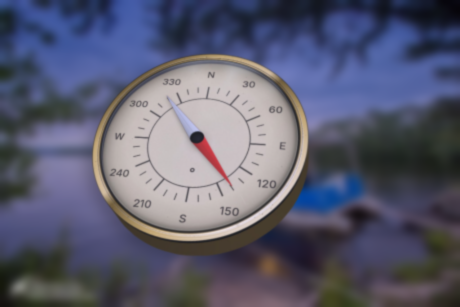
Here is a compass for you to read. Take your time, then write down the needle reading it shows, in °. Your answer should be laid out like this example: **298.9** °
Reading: **140** °
